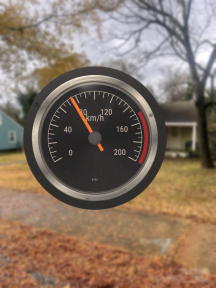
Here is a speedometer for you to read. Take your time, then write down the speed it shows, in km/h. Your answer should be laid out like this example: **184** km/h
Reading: **75** km/h
